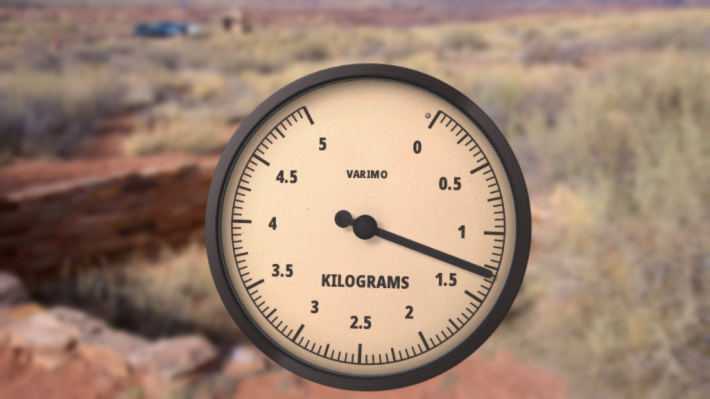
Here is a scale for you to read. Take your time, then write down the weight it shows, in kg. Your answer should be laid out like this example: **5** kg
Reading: **1.3** kg
